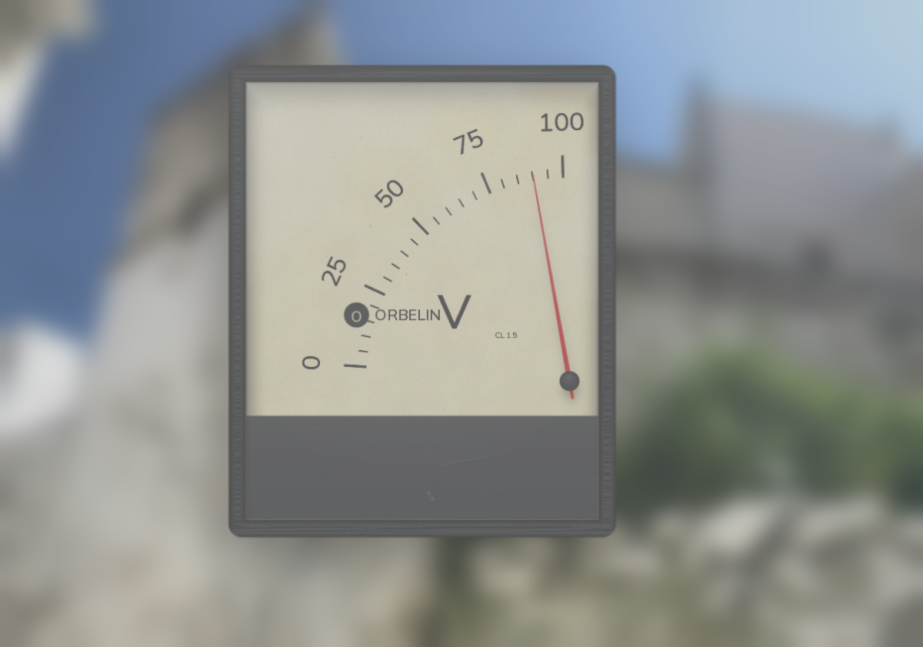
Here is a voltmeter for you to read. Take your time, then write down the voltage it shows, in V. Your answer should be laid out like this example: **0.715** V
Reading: **90** V
